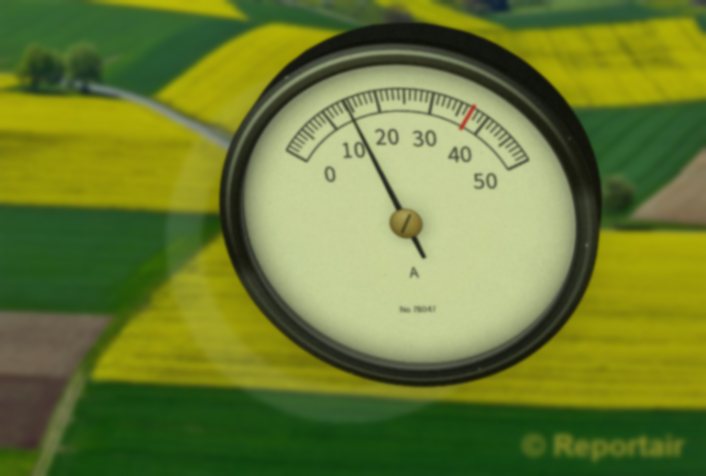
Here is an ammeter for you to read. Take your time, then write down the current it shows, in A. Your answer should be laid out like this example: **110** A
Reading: **15** A
